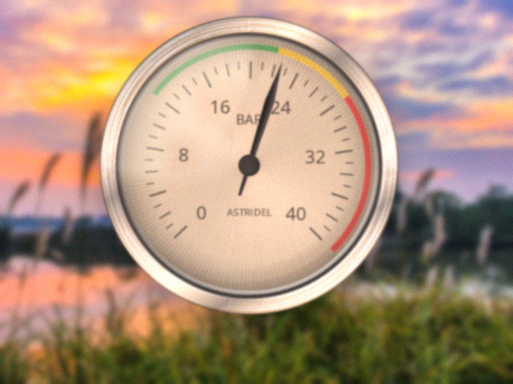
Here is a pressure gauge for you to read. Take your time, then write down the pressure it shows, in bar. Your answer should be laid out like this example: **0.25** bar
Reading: **22.5** bar
